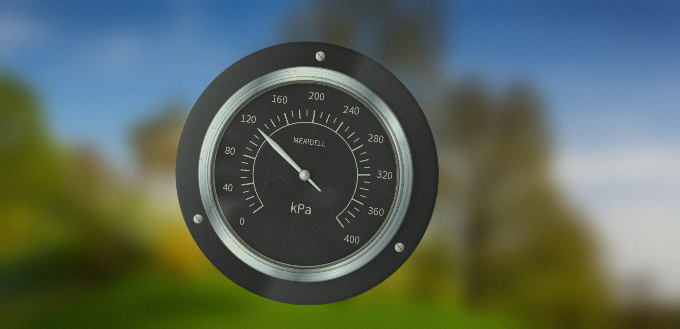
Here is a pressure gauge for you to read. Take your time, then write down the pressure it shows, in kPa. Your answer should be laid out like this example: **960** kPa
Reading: **120** kPa
